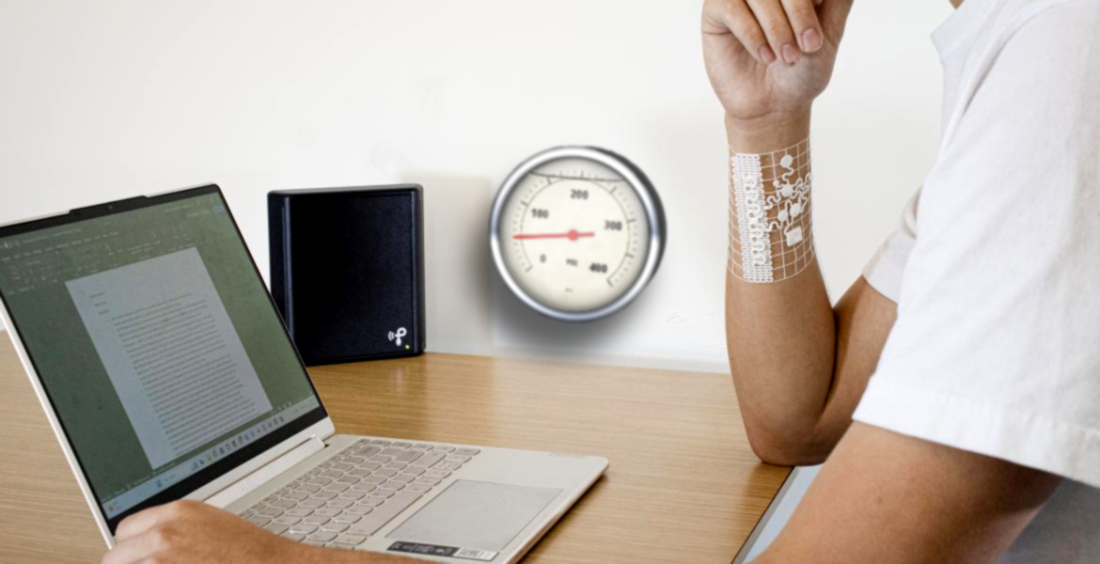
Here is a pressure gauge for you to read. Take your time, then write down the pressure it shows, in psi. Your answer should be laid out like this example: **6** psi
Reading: **50** psi
